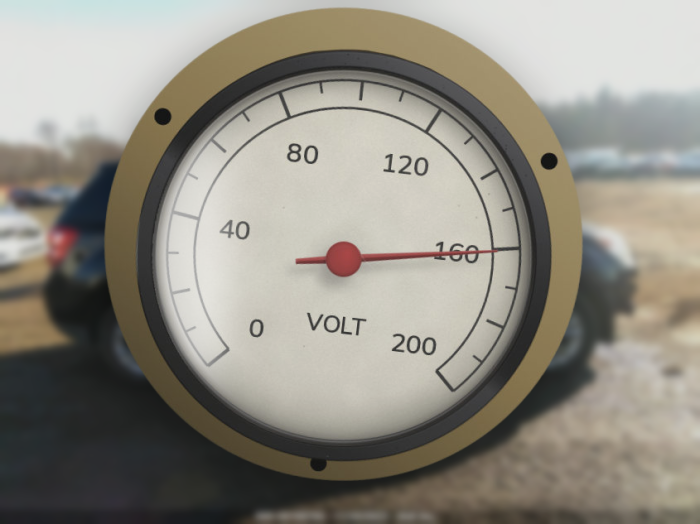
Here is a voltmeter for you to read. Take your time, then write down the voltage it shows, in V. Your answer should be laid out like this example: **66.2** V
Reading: **160** V
